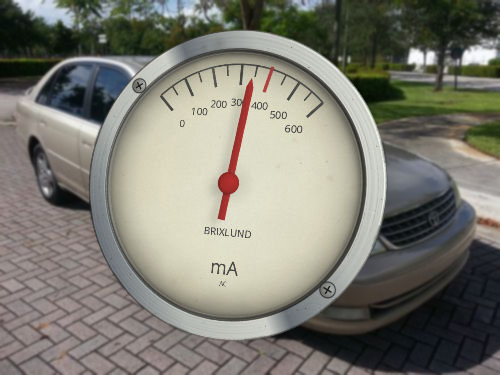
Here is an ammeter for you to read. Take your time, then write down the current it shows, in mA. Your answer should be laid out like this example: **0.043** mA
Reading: **350** mA
